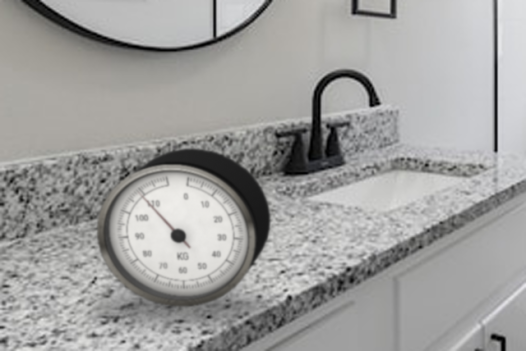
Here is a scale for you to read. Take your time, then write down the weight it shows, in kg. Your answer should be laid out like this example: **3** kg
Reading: **110** kg
